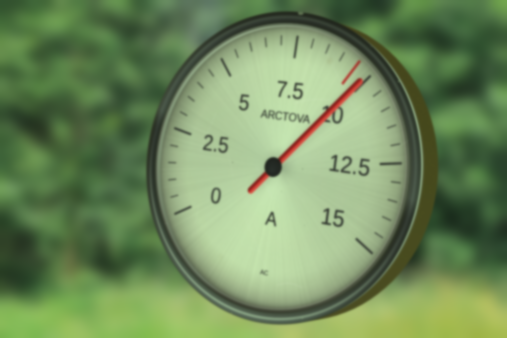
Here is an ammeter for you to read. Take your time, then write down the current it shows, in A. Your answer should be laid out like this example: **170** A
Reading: **10** A
